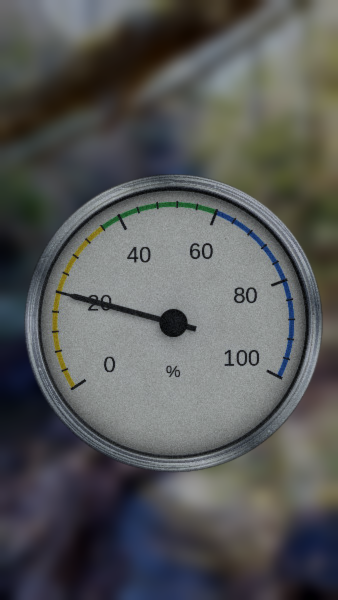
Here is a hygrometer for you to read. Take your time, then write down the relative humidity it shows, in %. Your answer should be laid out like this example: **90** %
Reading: **20** %
